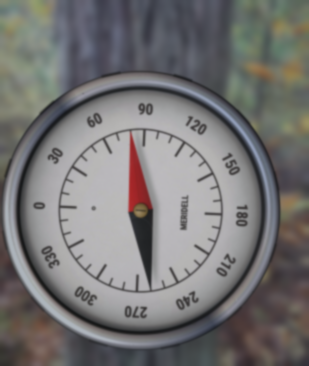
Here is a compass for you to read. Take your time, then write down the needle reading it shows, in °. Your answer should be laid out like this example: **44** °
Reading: **80** °
